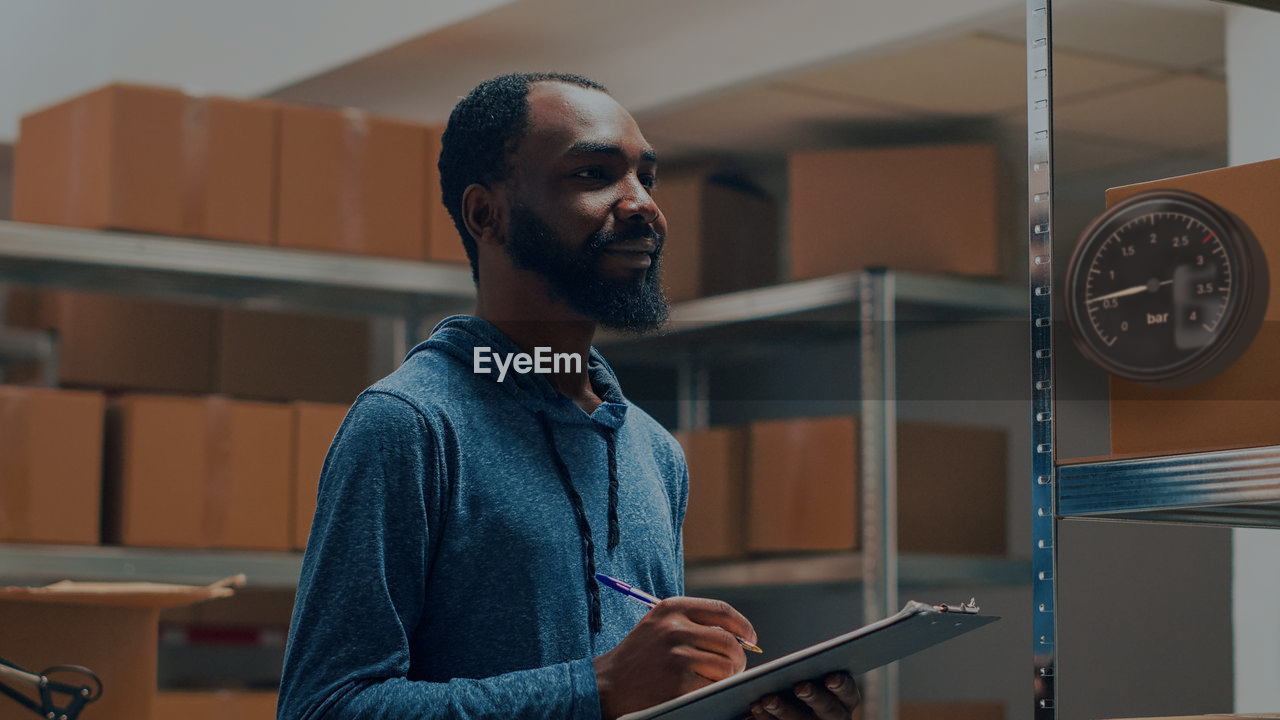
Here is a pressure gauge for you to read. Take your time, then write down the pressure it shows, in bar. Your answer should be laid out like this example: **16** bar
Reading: **0.6** bar
